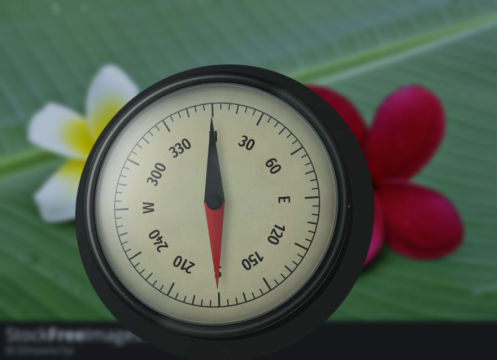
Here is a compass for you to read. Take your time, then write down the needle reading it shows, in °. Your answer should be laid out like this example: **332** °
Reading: **180** °
